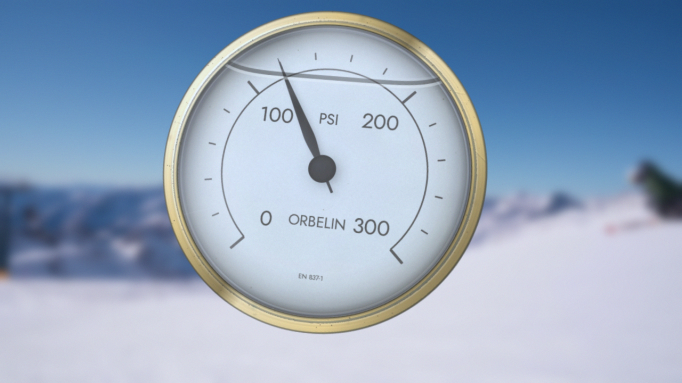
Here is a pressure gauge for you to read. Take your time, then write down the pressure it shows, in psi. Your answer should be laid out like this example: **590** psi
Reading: **120** psi
